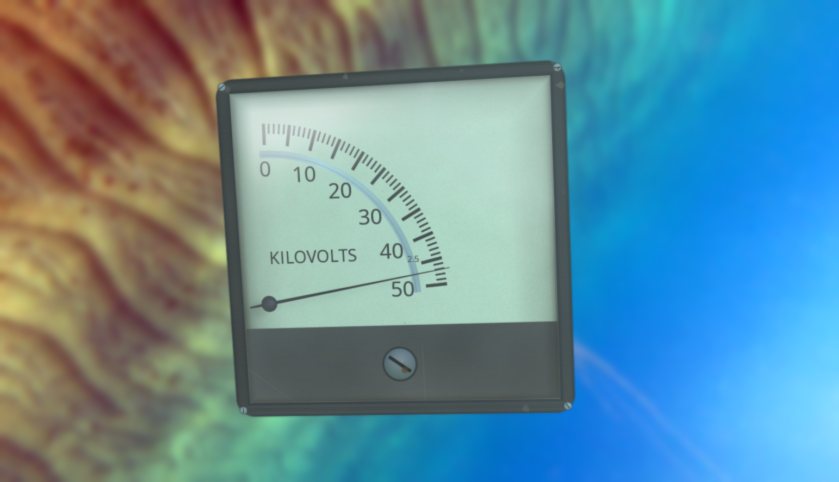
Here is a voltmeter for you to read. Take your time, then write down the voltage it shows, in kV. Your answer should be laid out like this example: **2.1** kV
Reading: **47** kV
